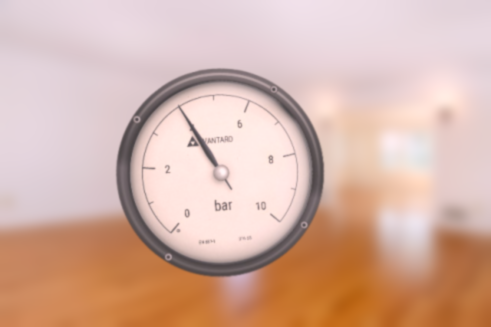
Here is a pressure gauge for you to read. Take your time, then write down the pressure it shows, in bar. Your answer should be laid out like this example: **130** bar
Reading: **4** bar
